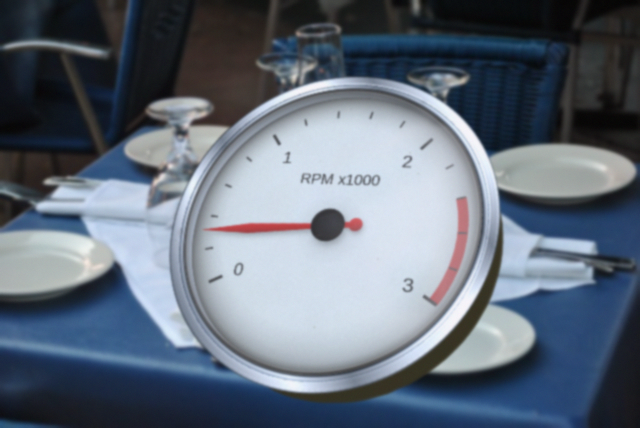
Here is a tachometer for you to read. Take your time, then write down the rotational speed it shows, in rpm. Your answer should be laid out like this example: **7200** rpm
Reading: **300** rpm
